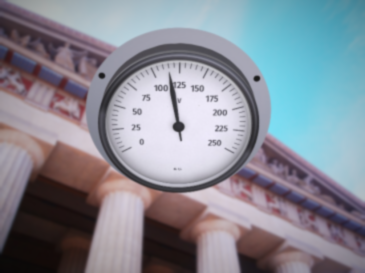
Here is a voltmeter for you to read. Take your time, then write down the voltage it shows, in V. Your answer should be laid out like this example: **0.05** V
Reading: **115** V
